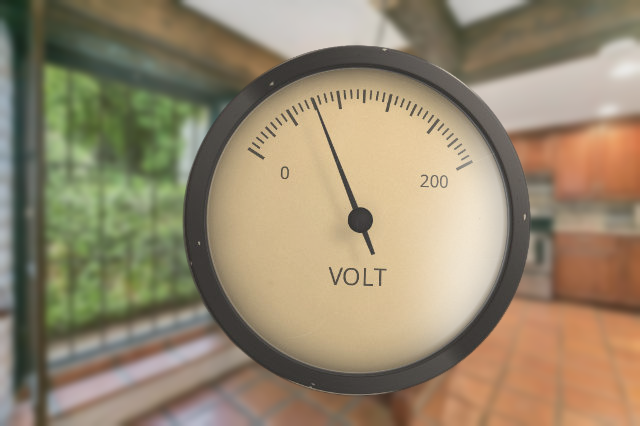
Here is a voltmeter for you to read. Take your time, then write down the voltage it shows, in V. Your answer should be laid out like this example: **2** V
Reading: **60** V
